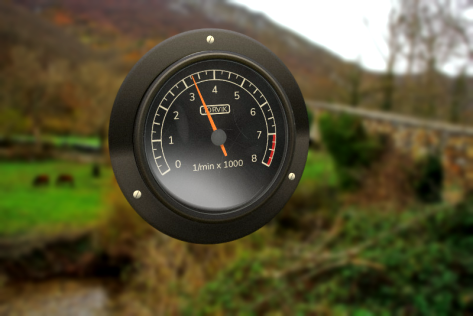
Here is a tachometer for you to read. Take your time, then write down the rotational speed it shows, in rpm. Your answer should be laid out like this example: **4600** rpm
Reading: **3250** rpm
